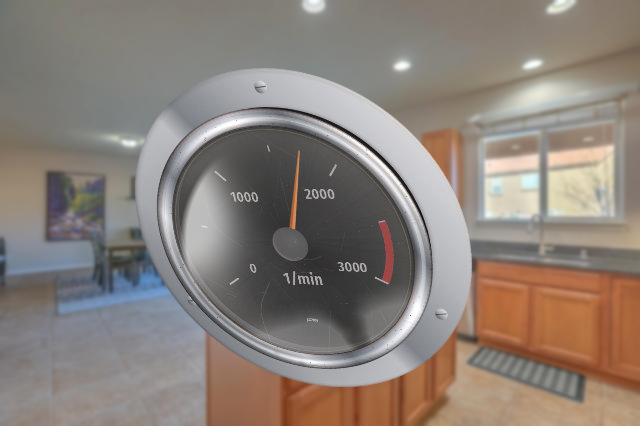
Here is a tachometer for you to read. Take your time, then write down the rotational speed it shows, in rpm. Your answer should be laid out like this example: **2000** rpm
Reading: **1750** rpm
